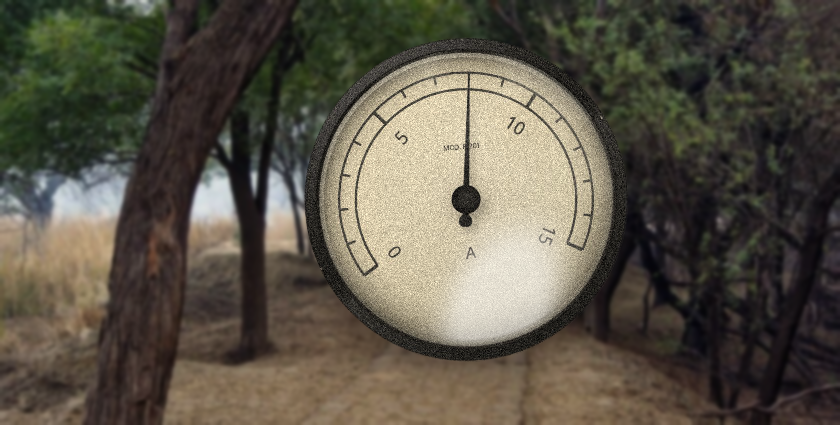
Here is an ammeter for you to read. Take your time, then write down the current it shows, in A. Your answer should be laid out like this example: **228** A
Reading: **8** A
